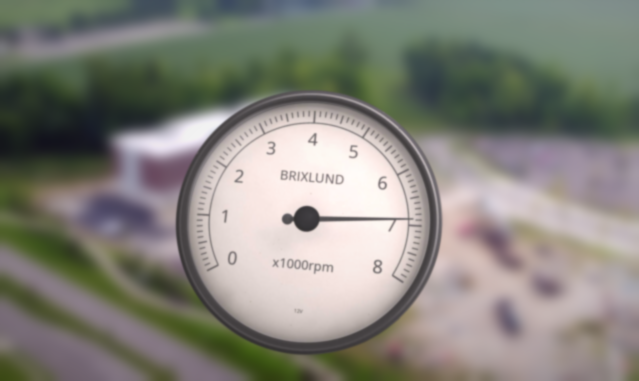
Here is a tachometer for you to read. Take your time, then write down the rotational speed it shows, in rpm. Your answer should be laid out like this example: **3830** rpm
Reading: **6900** rpm
